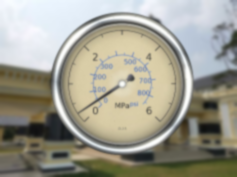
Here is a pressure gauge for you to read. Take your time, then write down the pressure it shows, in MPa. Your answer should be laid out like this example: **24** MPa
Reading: **0.25** MPa
